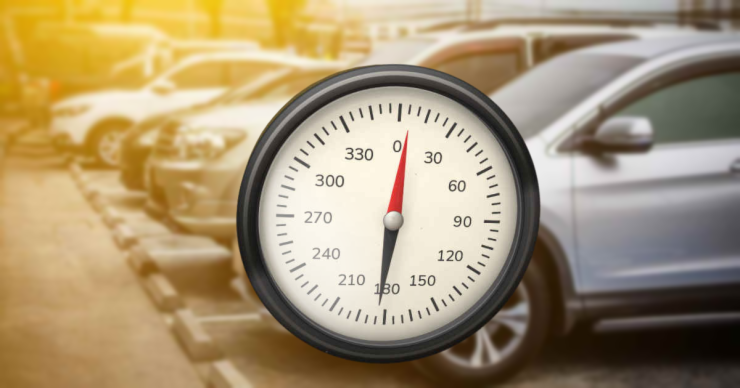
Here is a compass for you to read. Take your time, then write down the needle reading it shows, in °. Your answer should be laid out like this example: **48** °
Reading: **5** °
